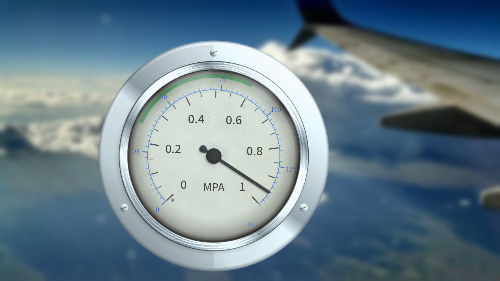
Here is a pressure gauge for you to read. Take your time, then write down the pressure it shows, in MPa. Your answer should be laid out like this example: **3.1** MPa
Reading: **0.95** MPa
